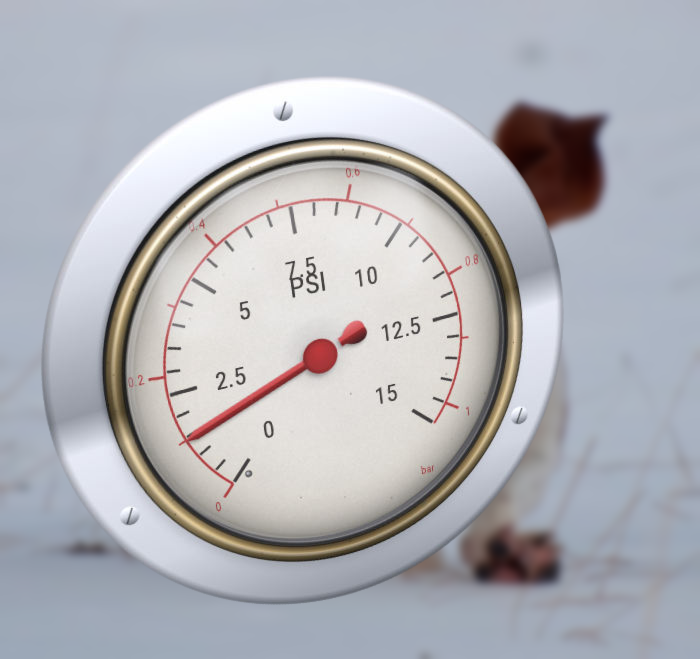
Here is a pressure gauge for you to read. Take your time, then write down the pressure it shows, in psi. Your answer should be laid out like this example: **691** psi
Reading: **1.5** psi
